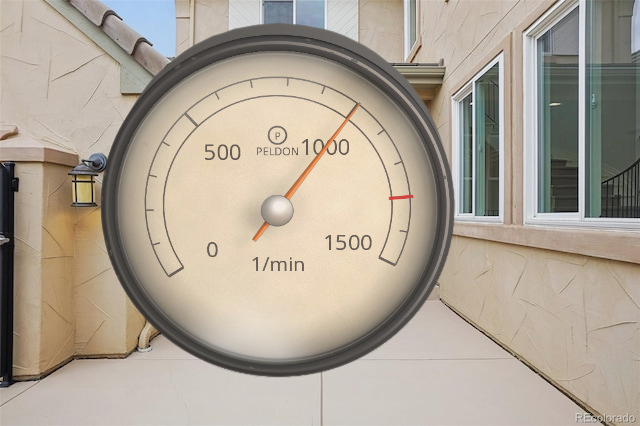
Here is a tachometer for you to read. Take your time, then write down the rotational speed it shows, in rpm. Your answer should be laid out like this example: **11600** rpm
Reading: **1000** rpm
